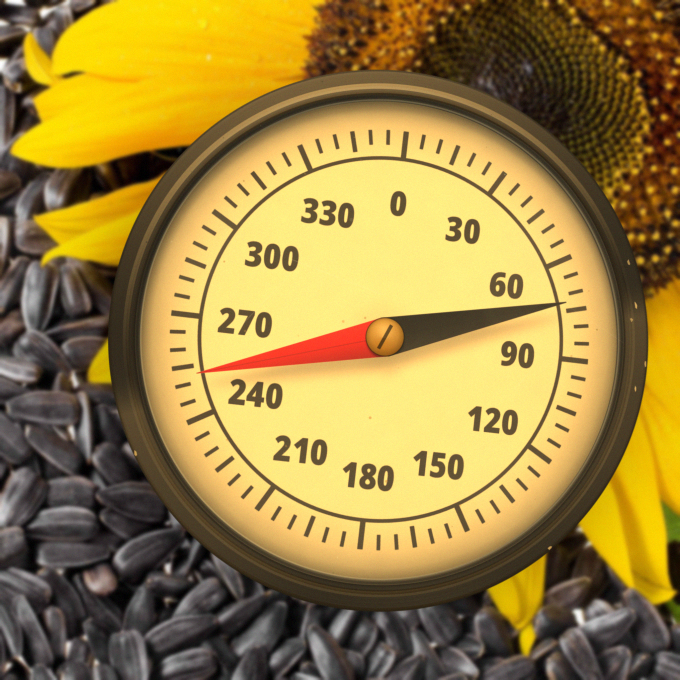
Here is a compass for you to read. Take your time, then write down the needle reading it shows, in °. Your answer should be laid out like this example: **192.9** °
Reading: **252.5** °
